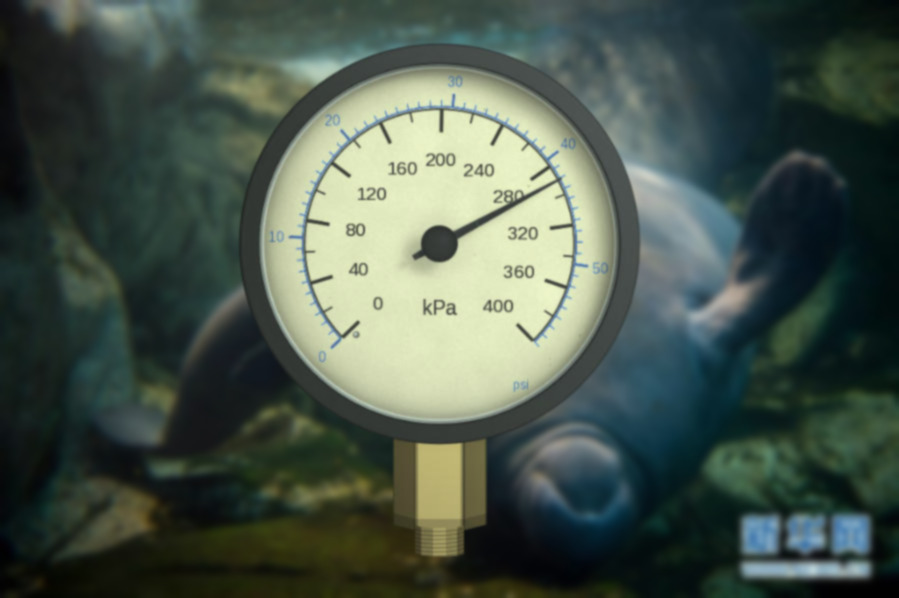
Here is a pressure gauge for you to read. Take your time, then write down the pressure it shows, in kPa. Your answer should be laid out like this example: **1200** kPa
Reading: **290** kPa
